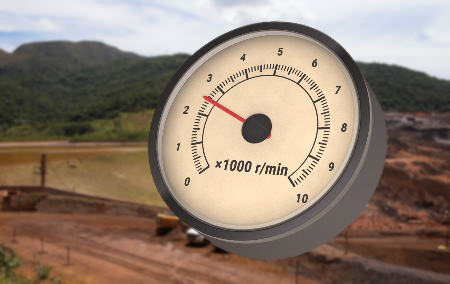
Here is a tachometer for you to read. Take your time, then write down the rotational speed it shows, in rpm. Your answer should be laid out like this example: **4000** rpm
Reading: **2500** rpm
